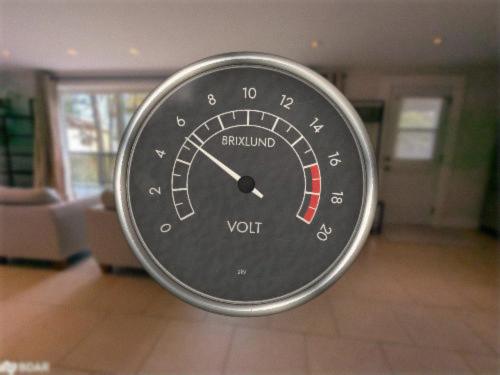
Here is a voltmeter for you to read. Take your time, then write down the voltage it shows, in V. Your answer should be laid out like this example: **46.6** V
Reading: **5.5** V
